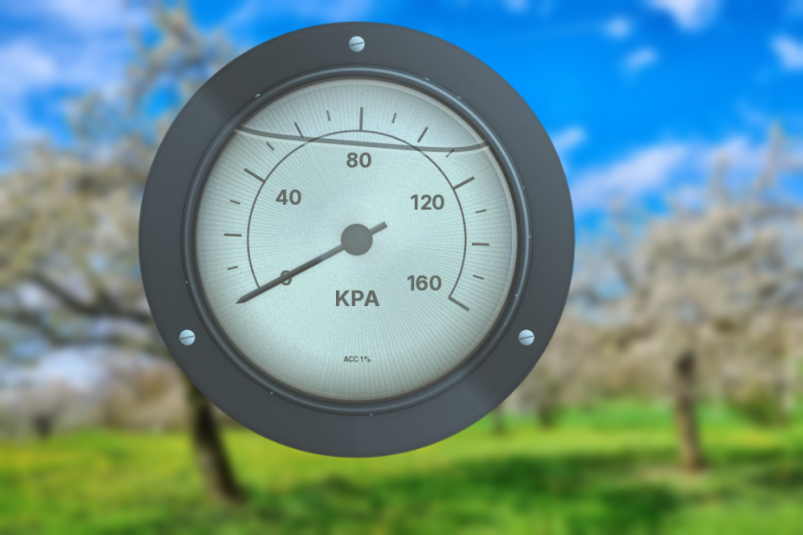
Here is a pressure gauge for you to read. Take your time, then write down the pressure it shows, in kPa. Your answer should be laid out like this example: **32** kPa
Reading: **0** kPa
